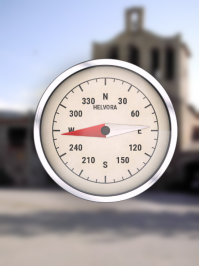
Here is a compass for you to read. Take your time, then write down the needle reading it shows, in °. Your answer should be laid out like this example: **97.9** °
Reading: **265** °
